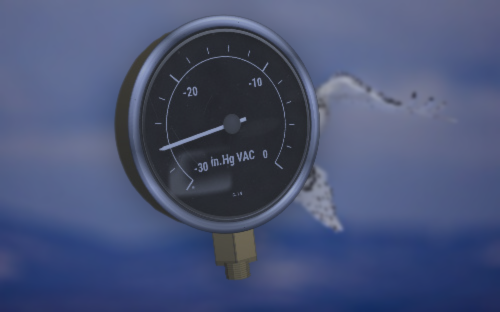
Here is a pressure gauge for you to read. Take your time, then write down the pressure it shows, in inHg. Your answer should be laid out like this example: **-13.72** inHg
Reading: **-26** inHg
